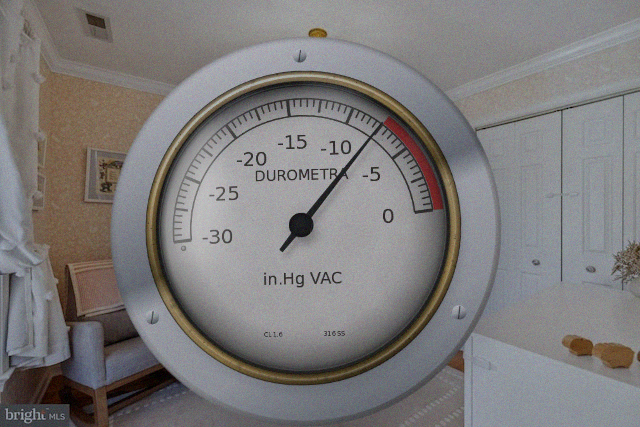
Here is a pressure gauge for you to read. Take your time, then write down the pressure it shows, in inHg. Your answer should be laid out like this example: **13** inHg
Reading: **-7.5** inHg
